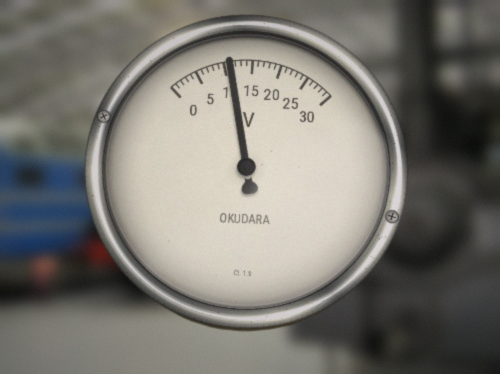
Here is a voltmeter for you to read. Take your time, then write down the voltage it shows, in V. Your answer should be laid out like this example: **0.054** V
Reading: **11** V
